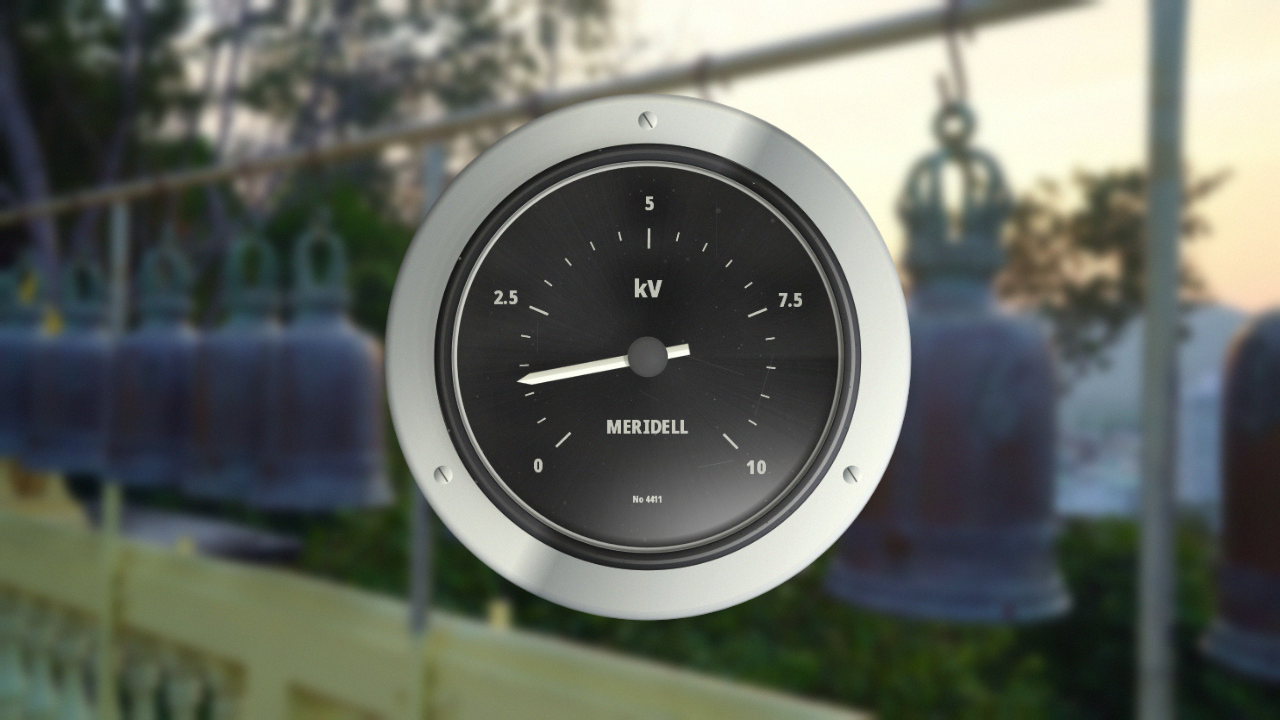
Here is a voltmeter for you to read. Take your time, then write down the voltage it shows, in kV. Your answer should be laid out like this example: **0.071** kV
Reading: **1.25** kV
